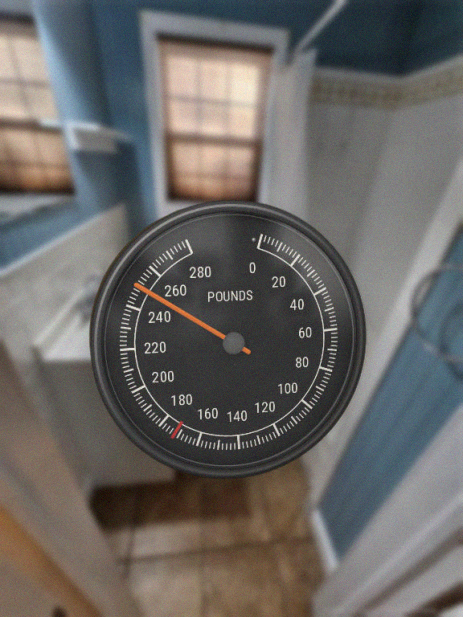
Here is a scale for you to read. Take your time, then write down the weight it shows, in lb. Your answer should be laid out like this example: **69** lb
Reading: **250** lb
